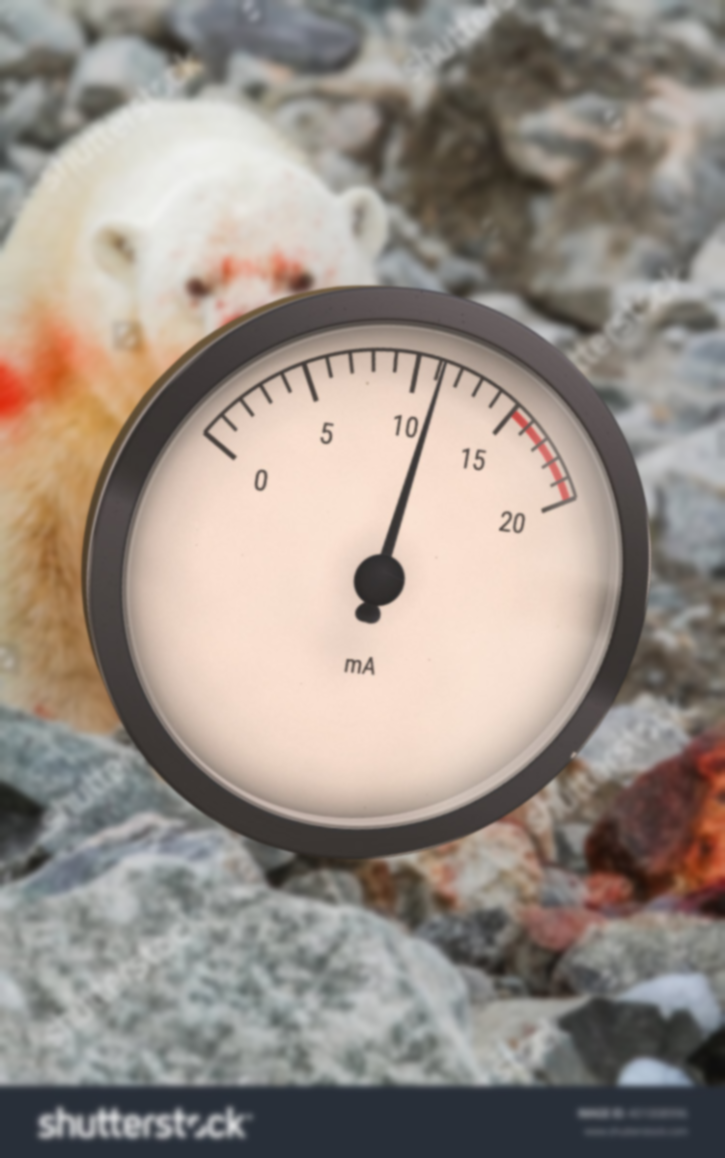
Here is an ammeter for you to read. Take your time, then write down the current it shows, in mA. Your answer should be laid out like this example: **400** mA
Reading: **11** mA
